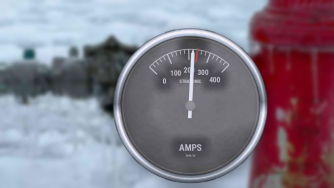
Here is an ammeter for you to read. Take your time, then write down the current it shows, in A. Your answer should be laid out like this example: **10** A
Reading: **220** A
